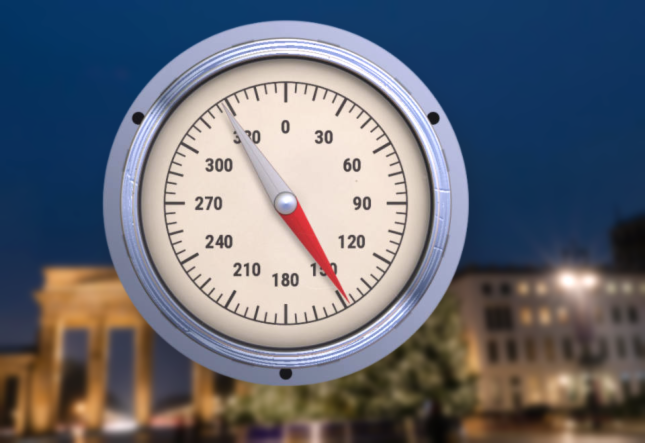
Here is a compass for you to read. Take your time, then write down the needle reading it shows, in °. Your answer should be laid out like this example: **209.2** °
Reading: **147.5** °
